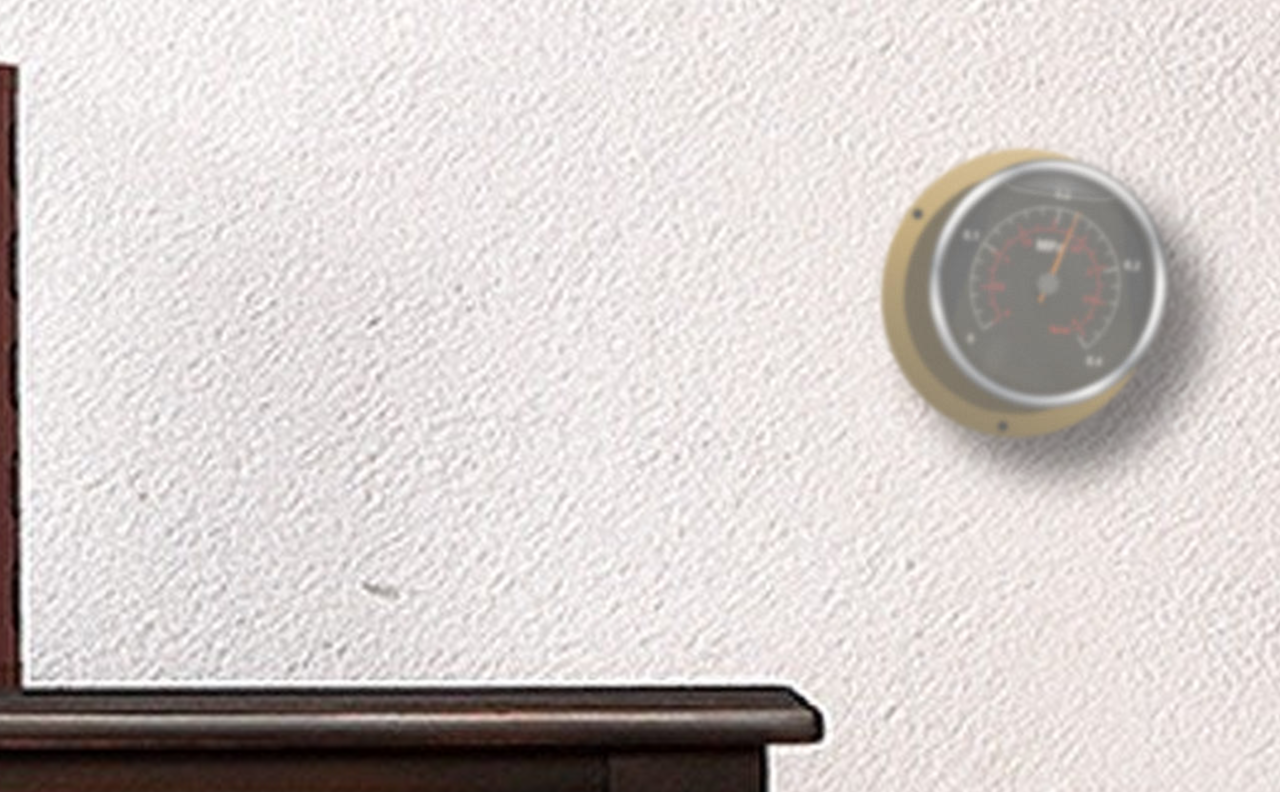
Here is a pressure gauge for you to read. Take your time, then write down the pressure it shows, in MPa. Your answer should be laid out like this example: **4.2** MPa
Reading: **0.22** MPa
